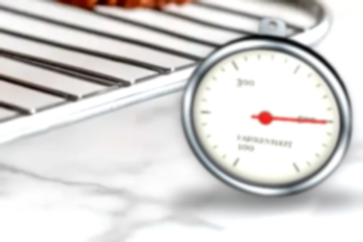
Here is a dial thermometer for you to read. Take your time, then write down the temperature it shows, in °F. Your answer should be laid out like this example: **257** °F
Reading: **500** °F
